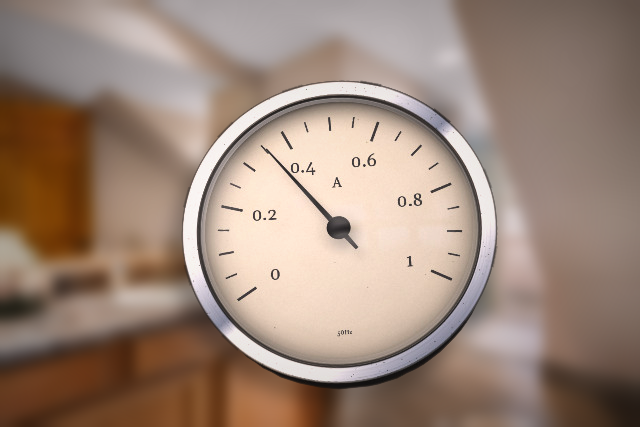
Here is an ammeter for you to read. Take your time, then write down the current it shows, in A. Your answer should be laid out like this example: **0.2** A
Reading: **0.35** A
